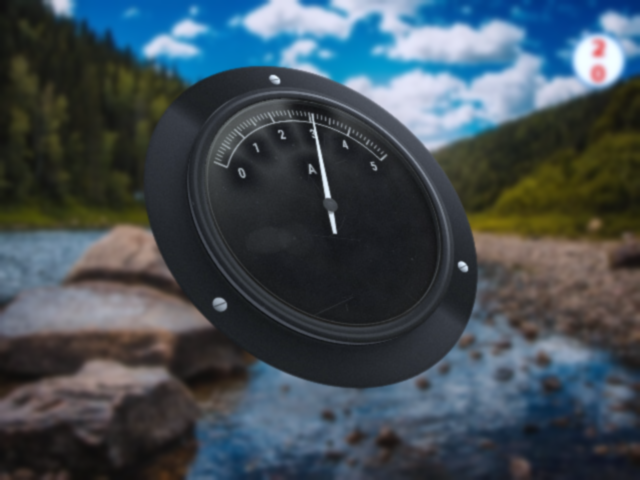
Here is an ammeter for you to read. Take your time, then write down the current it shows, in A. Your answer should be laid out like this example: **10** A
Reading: **3** A
